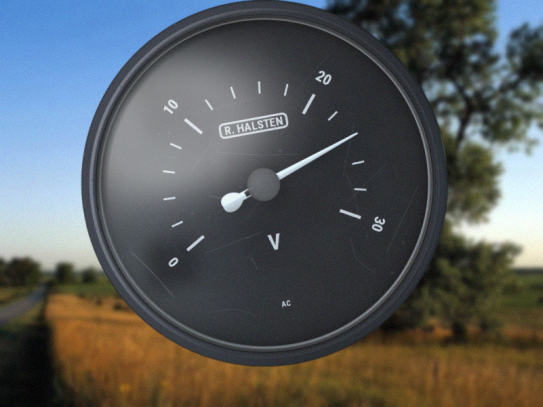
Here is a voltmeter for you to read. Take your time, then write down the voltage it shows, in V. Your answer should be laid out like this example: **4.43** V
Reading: **24** V
